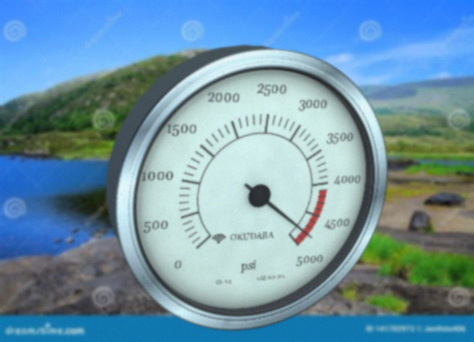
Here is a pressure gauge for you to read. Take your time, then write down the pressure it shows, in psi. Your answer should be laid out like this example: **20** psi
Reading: **4800** psi
